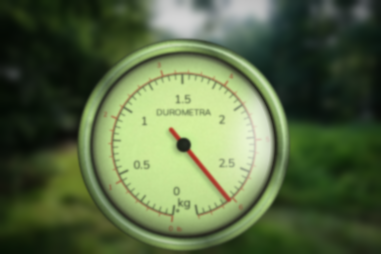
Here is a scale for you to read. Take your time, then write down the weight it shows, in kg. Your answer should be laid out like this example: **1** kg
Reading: **2.75** kg
